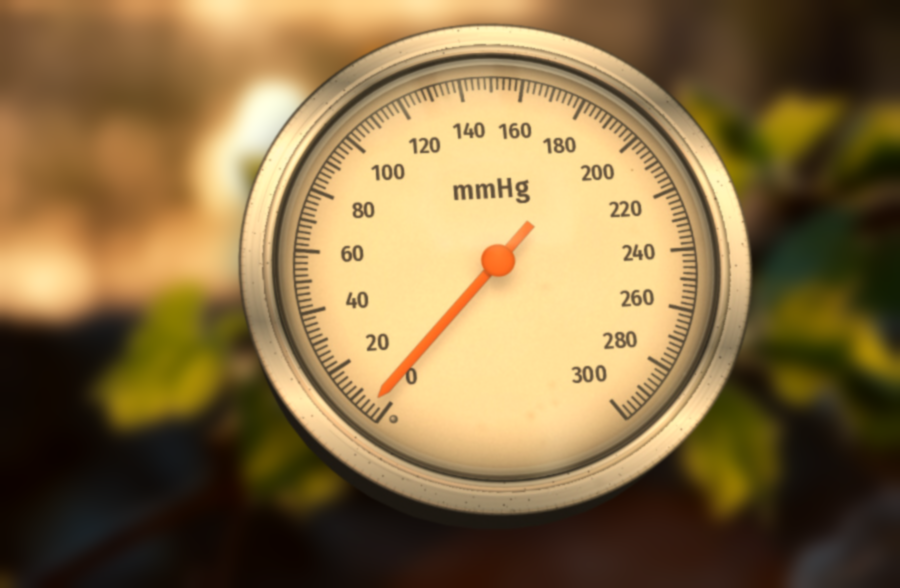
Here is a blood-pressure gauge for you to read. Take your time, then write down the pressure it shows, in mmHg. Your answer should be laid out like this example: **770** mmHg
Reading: **4** mmHg
